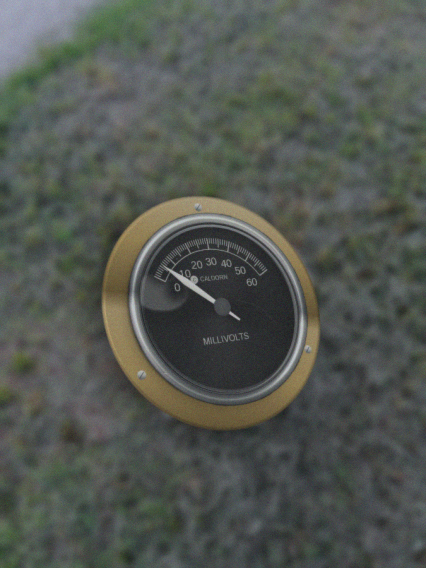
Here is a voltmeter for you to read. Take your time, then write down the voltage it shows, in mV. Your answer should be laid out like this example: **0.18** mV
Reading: **5** mV
